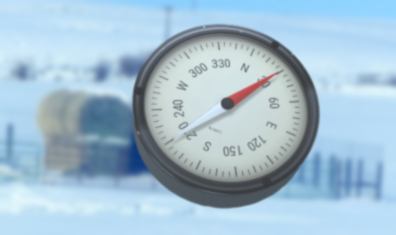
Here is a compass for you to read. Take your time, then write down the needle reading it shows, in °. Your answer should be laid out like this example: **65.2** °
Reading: **30** °
